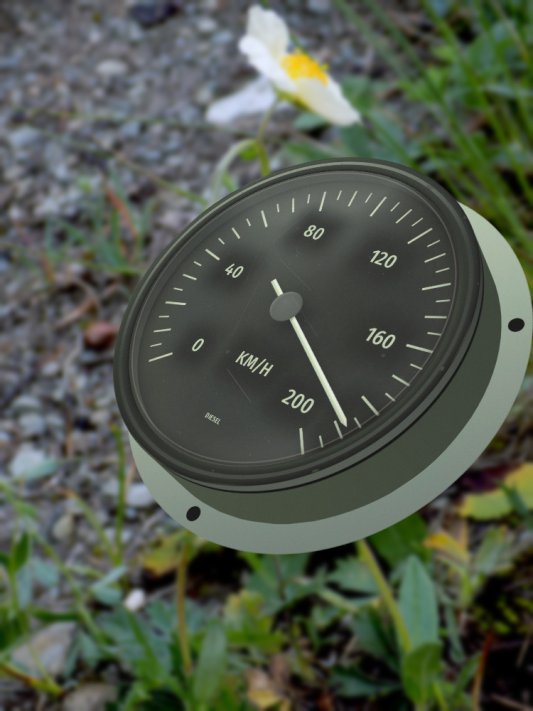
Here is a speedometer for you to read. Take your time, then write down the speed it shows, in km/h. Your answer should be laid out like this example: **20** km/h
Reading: **187.5** km/h
